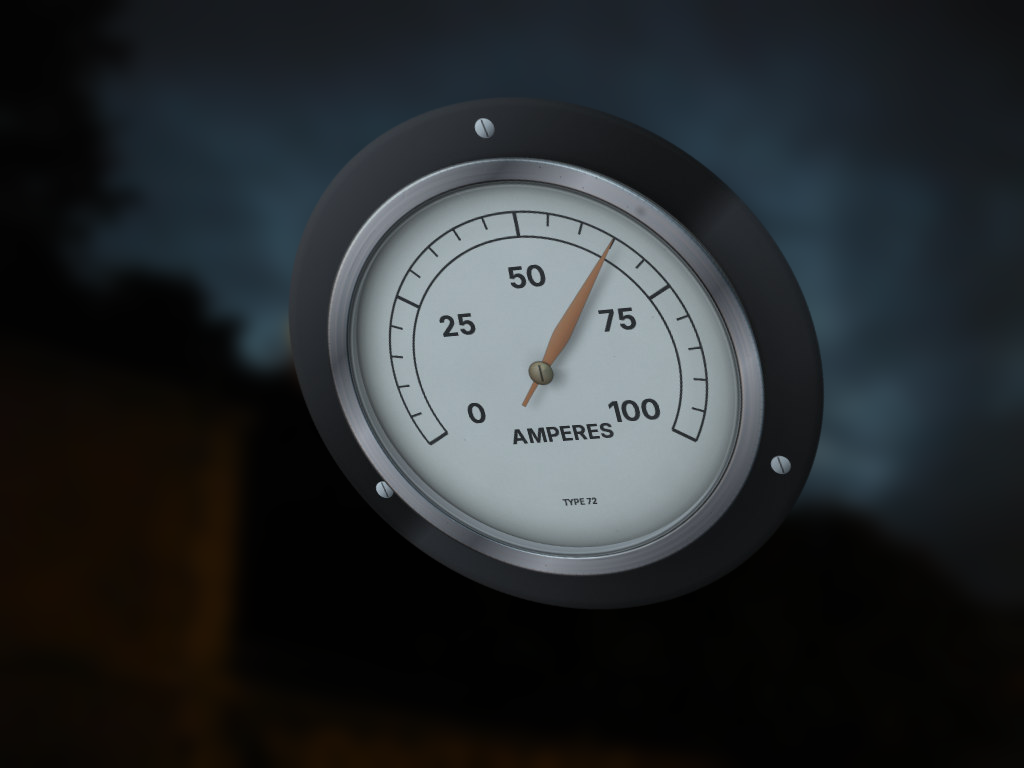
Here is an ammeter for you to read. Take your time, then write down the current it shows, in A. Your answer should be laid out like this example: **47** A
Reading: **65** A
